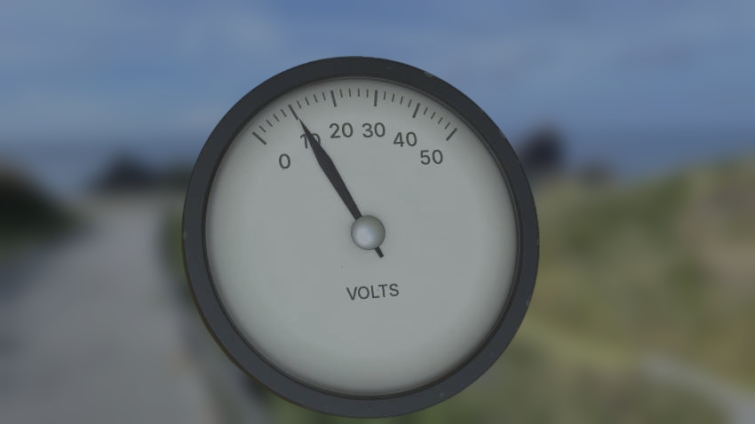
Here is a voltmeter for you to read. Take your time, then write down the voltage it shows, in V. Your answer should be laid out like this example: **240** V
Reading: **10** V
